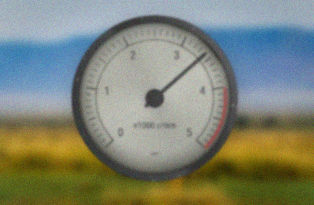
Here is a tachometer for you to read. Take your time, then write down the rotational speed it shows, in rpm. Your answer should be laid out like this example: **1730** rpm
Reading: **3400** rpm
